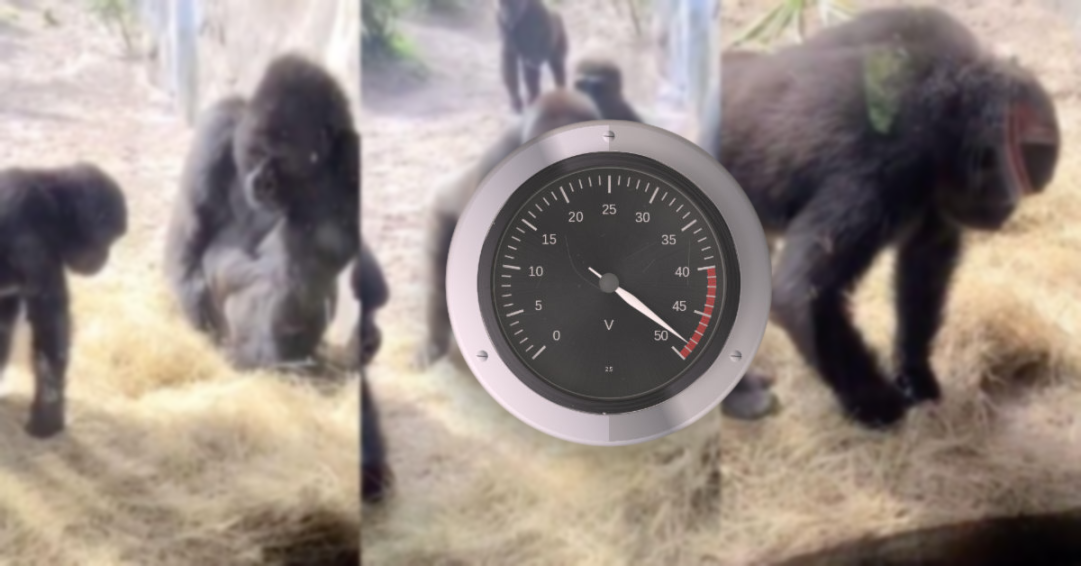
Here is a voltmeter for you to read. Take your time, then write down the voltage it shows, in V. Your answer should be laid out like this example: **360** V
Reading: **48.5** V
